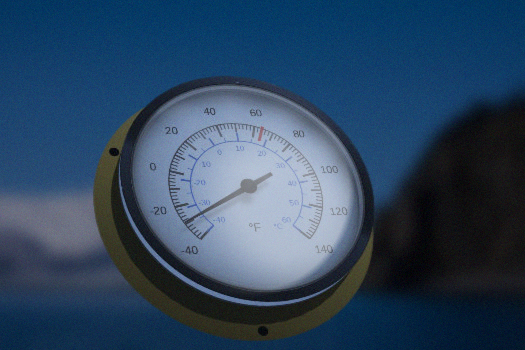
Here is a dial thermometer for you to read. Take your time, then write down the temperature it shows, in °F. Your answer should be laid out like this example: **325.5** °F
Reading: **-30** °F
